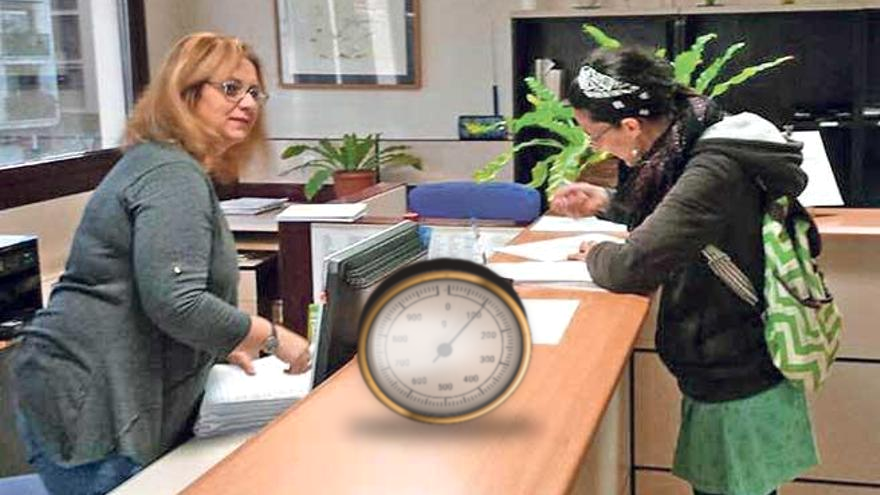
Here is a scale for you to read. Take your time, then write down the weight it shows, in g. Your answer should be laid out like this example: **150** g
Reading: **100** g
